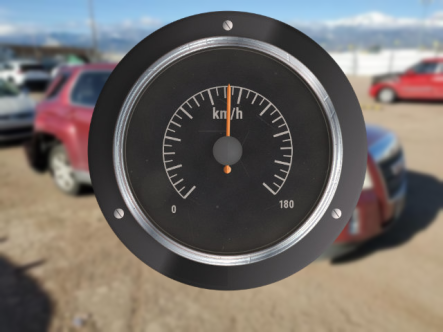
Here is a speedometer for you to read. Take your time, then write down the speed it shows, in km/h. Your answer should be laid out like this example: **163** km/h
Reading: **92.5** km/h
